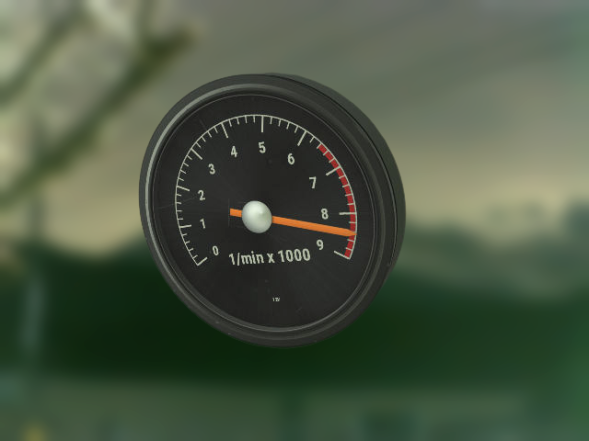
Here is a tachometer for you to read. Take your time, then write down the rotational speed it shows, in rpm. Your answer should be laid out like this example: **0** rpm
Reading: **8400** rpm
